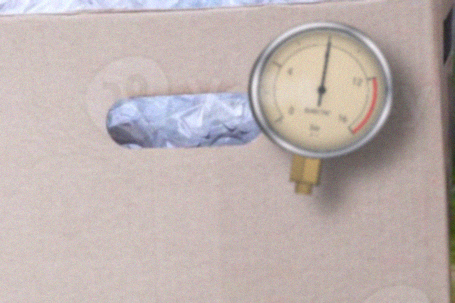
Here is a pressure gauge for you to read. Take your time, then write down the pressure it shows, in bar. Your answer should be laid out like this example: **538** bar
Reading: **8** bar
